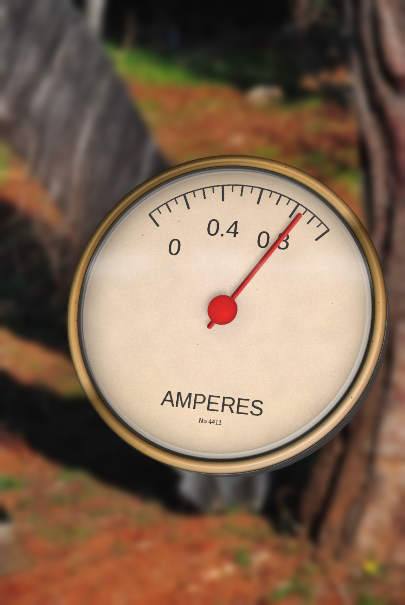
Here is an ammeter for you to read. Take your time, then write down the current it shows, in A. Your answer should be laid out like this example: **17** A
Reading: **0.85** A
